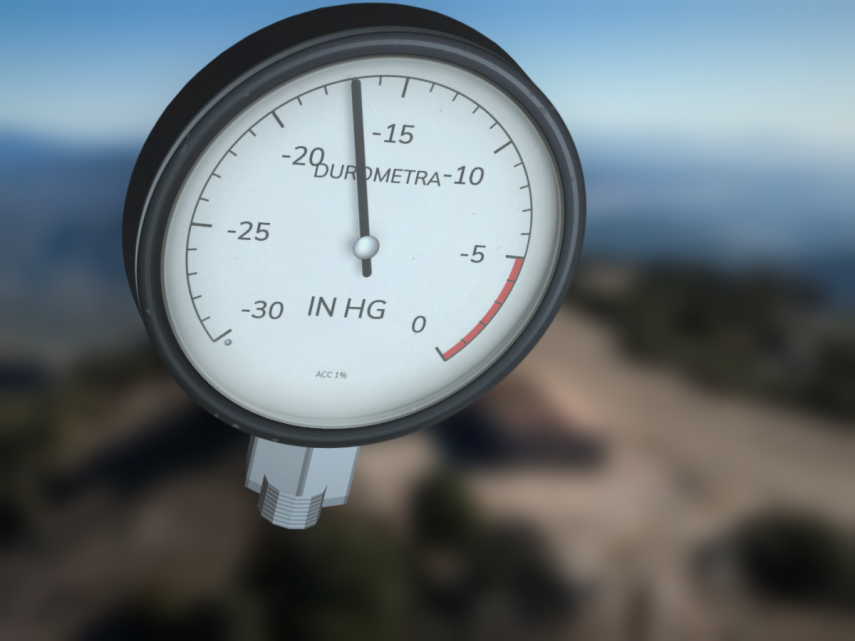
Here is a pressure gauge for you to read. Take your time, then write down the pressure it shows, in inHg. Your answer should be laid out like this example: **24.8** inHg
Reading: **-17** inHg
